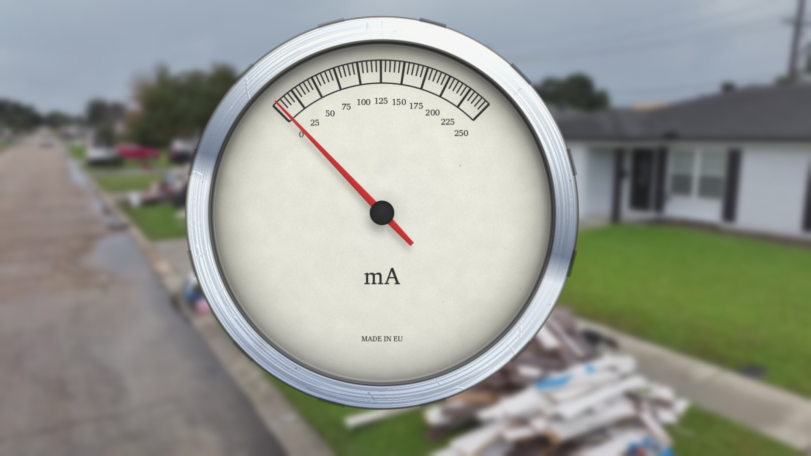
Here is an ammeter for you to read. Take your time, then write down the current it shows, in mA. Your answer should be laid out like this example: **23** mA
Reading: **5** mA
